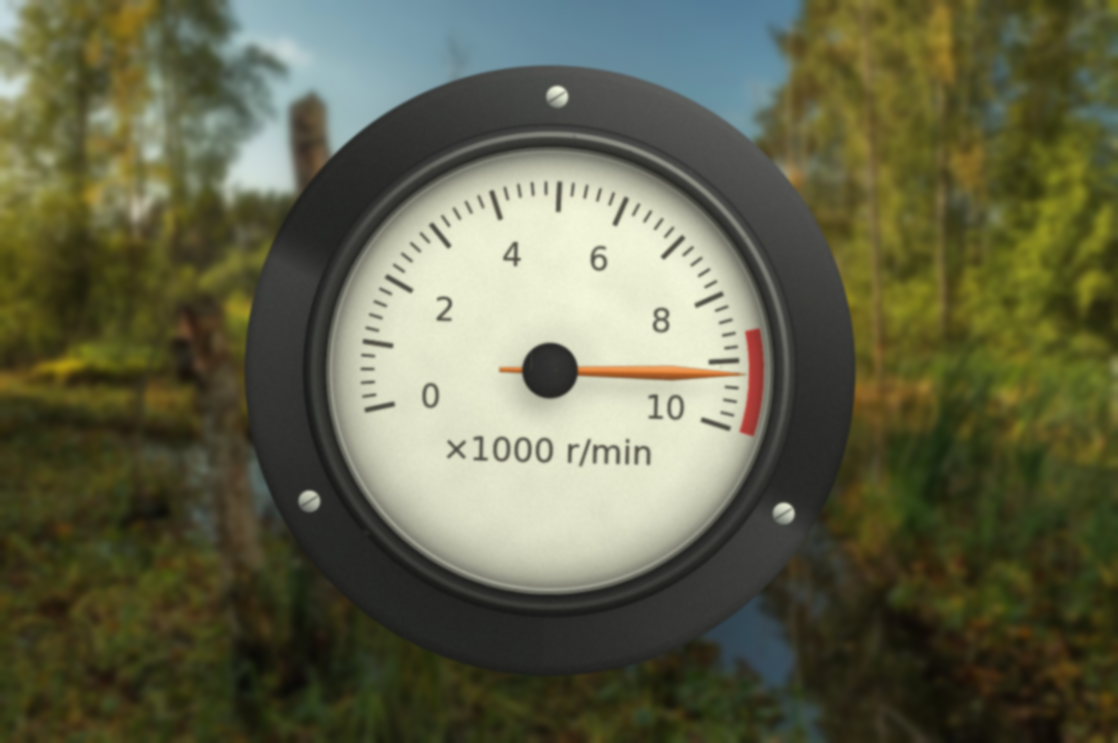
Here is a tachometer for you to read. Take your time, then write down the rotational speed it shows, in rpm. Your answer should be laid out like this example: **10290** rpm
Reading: **9200** rpm
